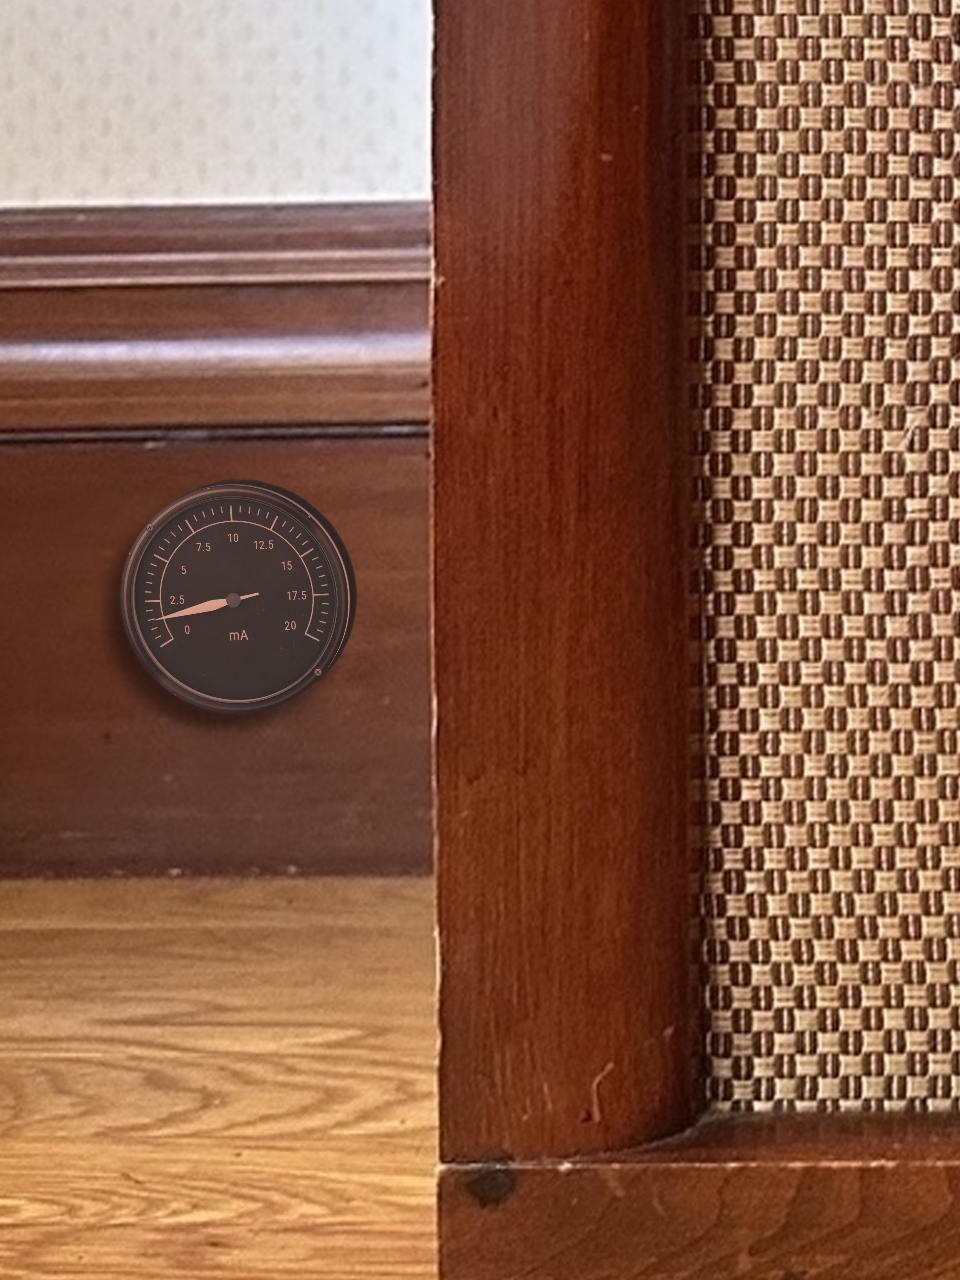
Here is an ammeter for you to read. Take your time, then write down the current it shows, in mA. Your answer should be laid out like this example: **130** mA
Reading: **1.5** mA
